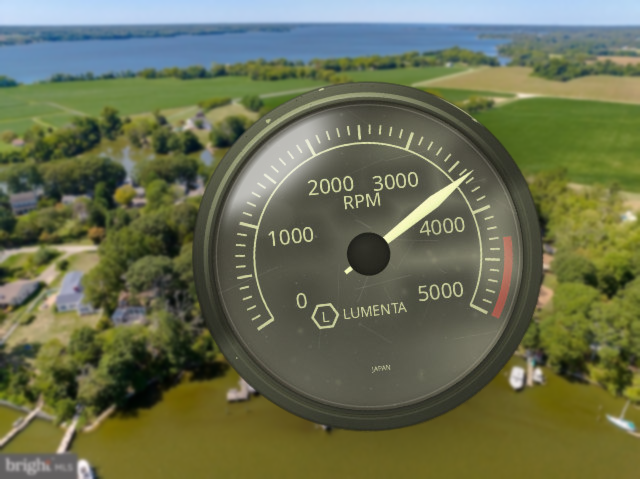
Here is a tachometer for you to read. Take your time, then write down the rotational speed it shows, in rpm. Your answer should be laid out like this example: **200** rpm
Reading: **3650** rpm
